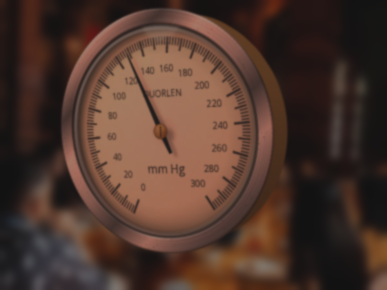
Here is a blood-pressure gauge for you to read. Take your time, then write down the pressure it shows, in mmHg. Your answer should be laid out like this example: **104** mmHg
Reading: **130** mmHg
